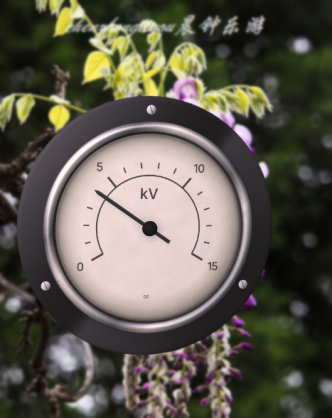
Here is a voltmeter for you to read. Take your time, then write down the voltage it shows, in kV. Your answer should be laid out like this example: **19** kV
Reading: **4** kV
